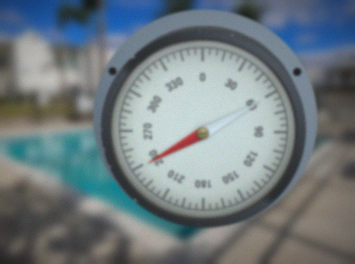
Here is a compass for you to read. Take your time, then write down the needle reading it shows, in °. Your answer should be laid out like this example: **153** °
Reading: **240** °
